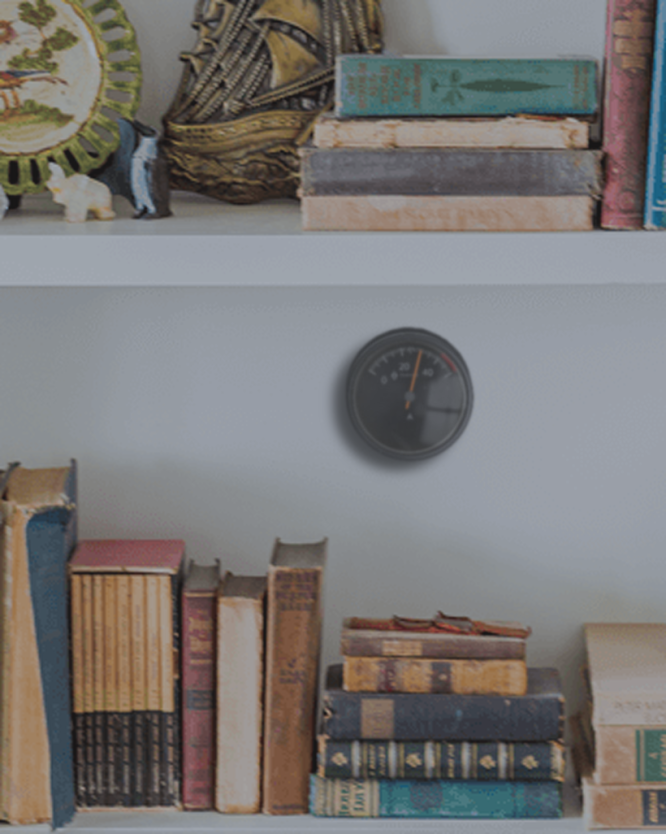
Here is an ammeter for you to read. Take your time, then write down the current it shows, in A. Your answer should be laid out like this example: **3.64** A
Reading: **30** A
